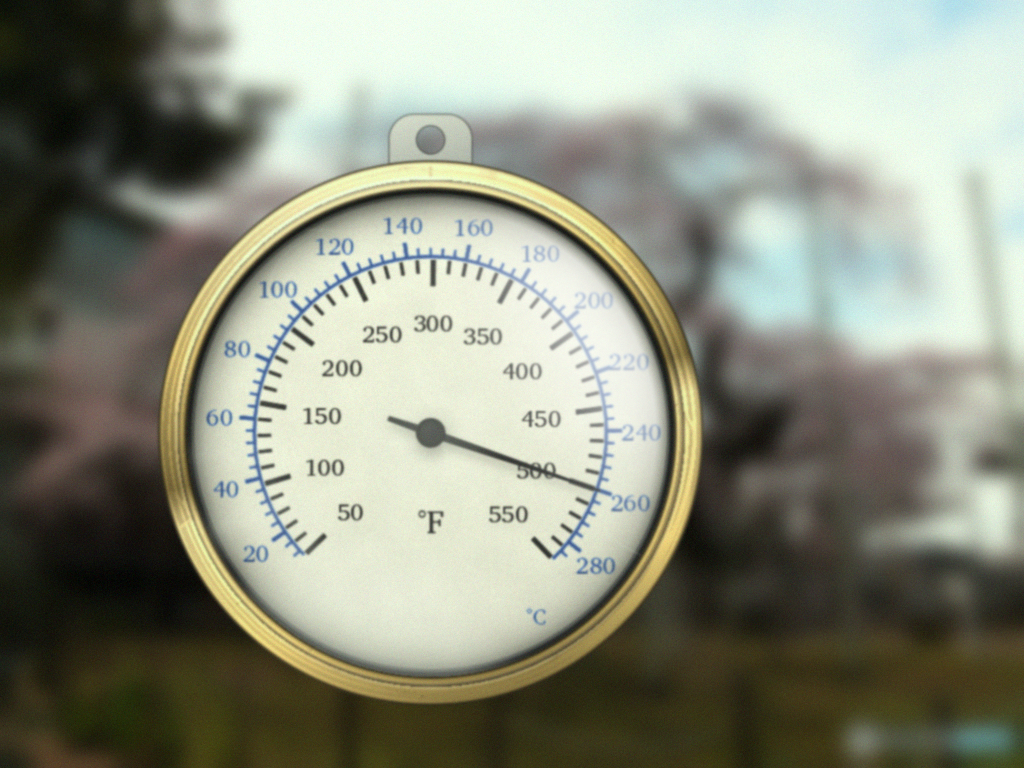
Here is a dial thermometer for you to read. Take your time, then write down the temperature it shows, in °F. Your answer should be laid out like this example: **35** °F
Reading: **500** °F
